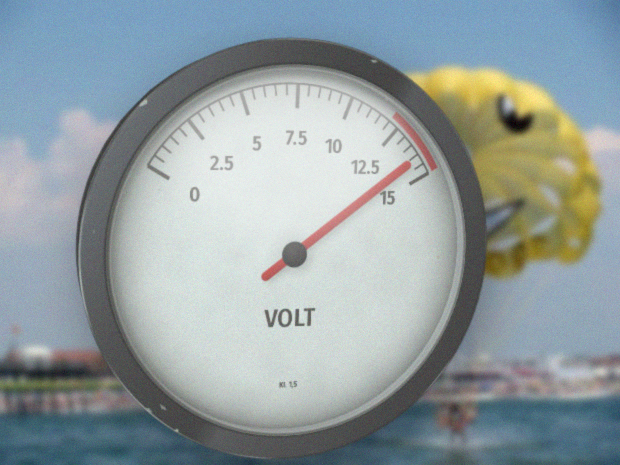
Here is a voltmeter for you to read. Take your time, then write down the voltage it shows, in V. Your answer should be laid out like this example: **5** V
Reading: **14** V
